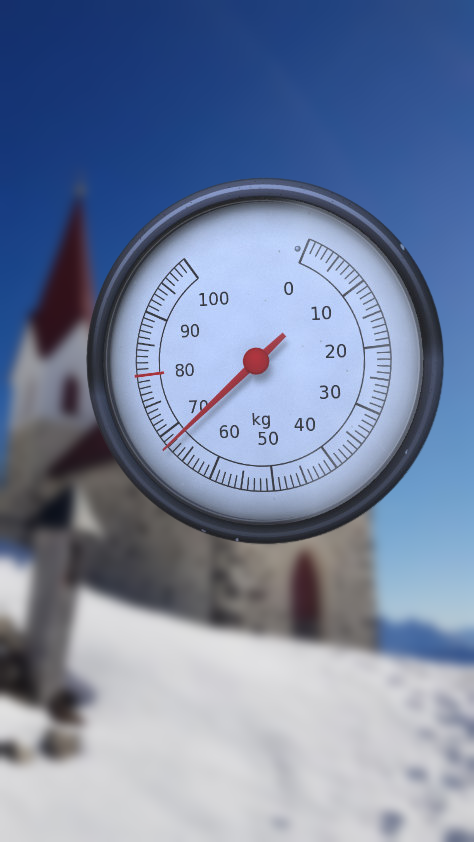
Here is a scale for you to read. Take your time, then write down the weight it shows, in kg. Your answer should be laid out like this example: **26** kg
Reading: **68** kg
